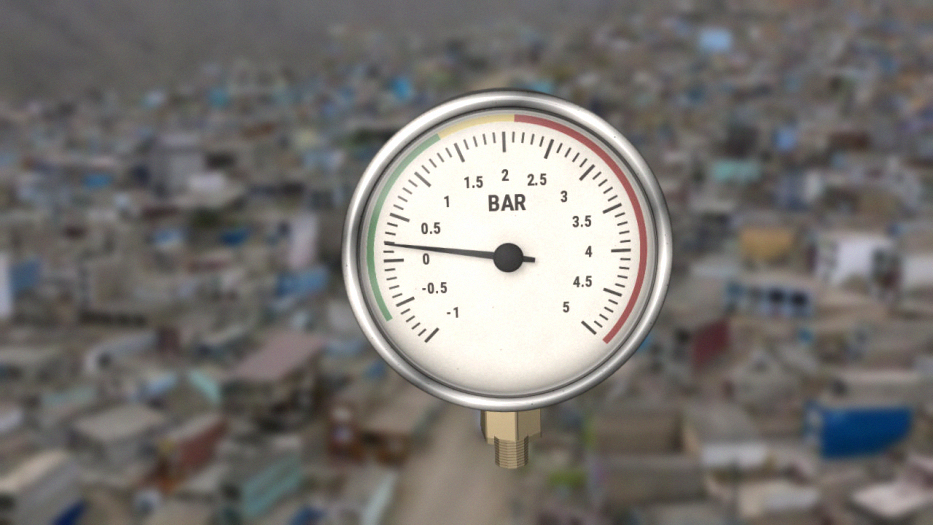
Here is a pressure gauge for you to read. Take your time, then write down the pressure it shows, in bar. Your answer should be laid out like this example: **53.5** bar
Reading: **0.2** bar
